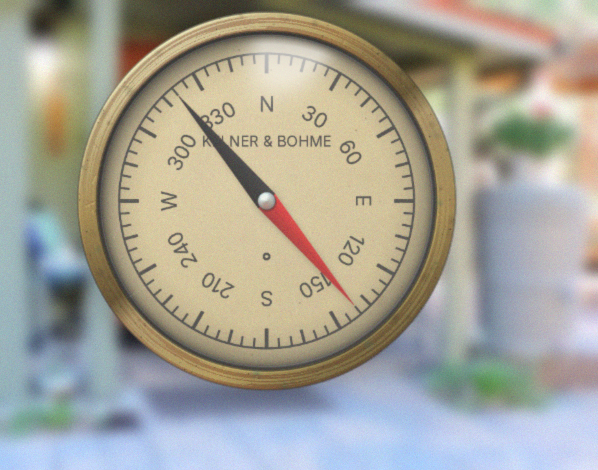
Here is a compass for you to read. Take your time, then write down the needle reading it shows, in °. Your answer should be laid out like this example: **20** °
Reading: **140** °
